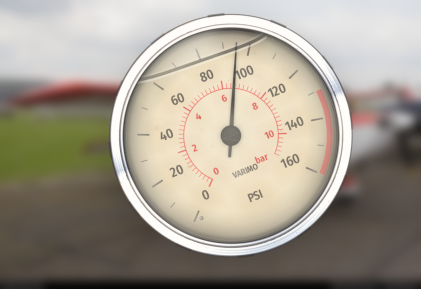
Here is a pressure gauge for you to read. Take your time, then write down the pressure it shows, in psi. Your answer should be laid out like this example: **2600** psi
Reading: **95** psi
